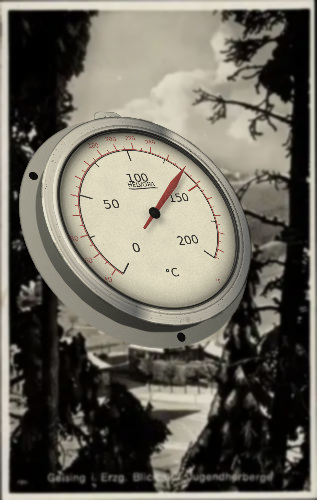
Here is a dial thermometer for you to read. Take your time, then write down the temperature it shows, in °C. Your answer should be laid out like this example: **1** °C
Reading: **137.5** °C
